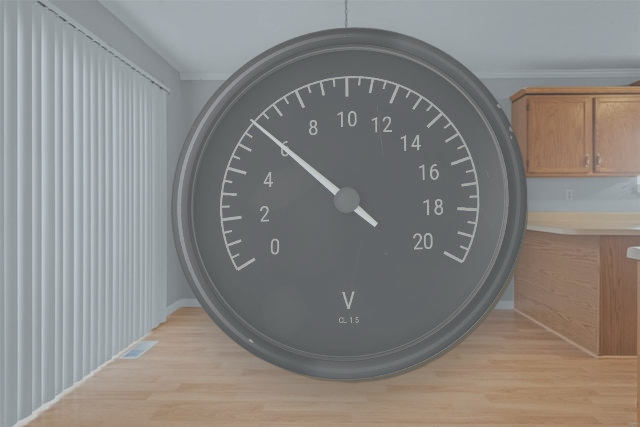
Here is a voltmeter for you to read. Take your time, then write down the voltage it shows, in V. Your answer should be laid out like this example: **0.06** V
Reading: **6** V
